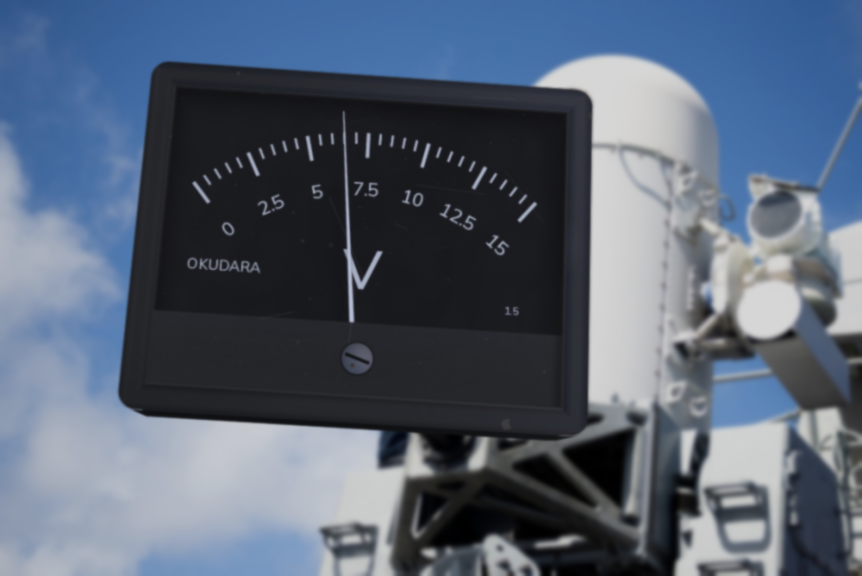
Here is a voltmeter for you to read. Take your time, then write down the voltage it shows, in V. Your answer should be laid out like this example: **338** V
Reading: **6.5** V
